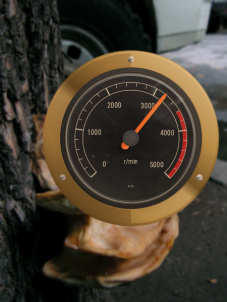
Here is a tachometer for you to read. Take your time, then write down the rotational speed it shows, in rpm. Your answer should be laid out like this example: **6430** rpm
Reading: **3200** rpm
